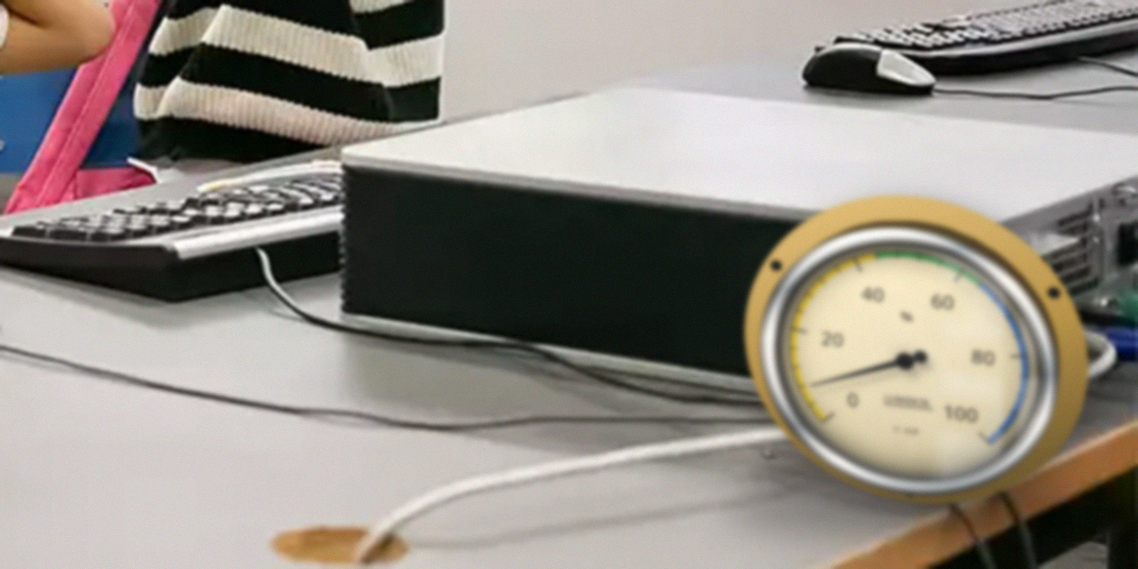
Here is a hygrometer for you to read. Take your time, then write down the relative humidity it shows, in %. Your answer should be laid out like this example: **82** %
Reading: **8** %
